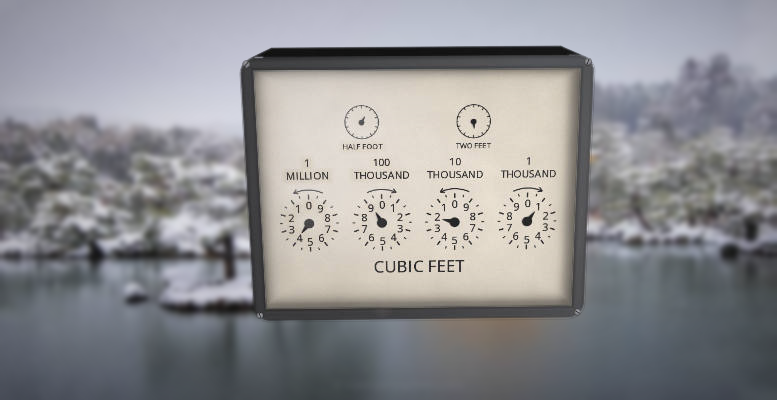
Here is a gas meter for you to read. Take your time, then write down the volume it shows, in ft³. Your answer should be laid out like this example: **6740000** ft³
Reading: **392100** ft³
